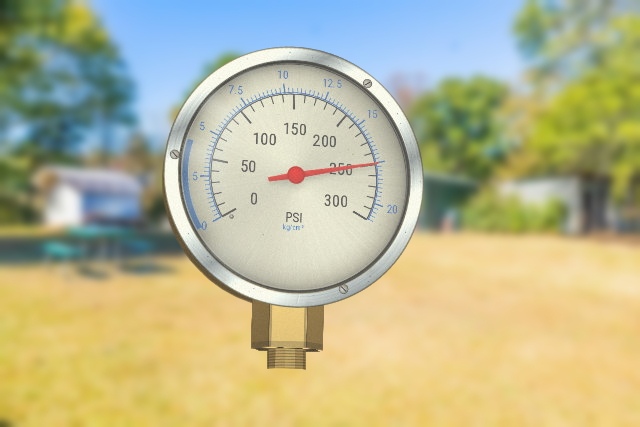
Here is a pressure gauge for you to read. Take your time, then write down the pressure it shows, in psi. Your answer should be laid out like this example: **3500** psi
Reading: **250** psi
